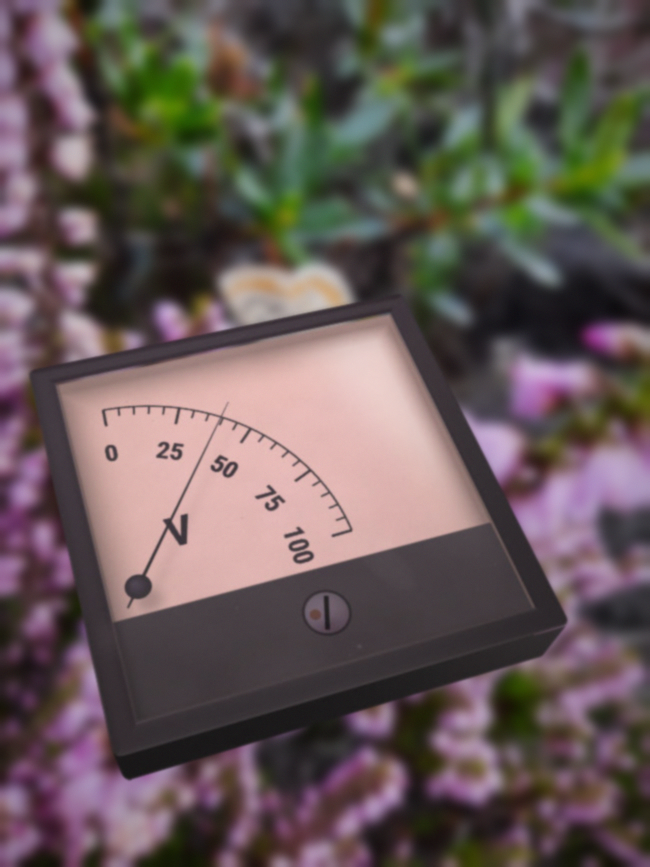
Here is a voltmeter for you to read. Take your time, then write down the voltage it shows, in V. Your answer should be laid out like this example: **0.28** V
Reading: **40** V
